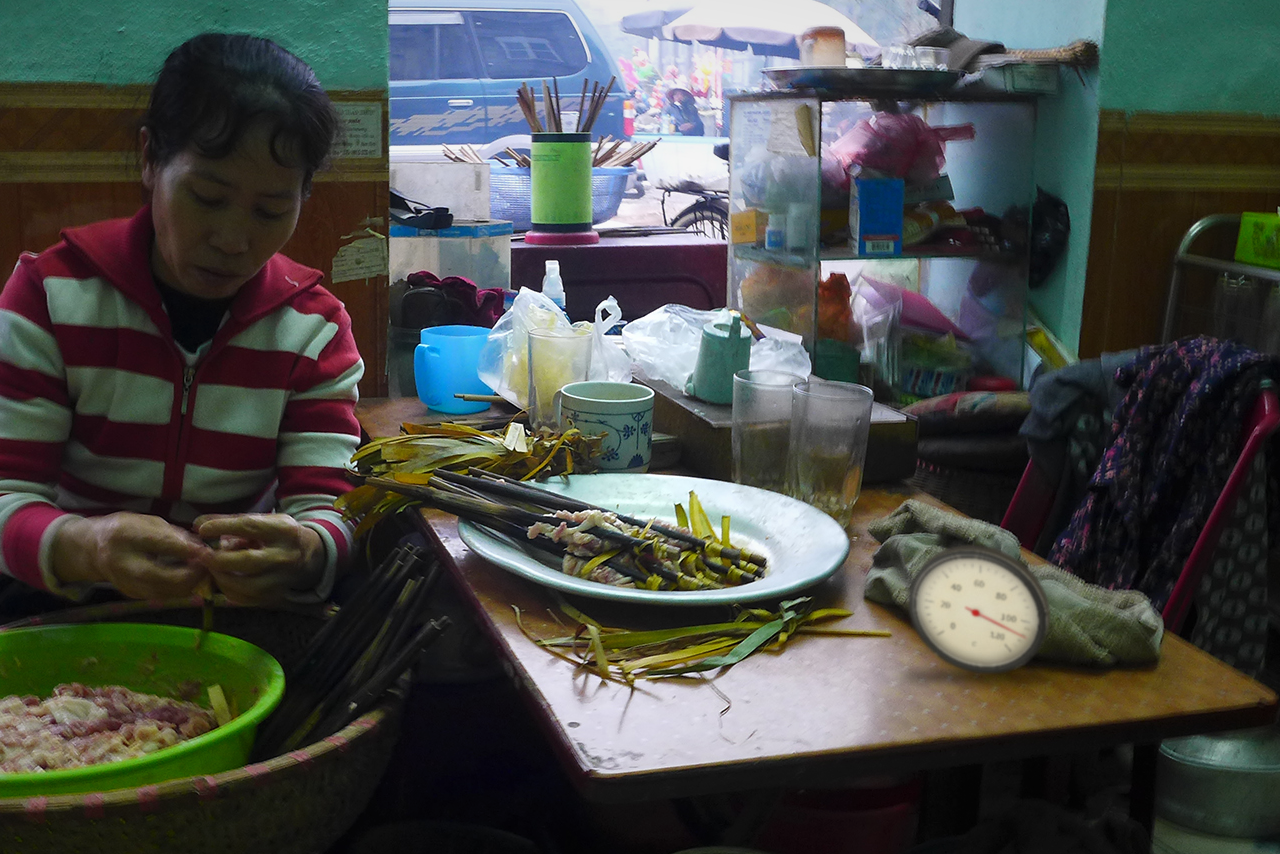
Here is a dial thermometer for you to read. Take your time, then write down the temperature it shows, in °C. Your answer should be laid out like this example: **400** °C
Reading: **108** °C
